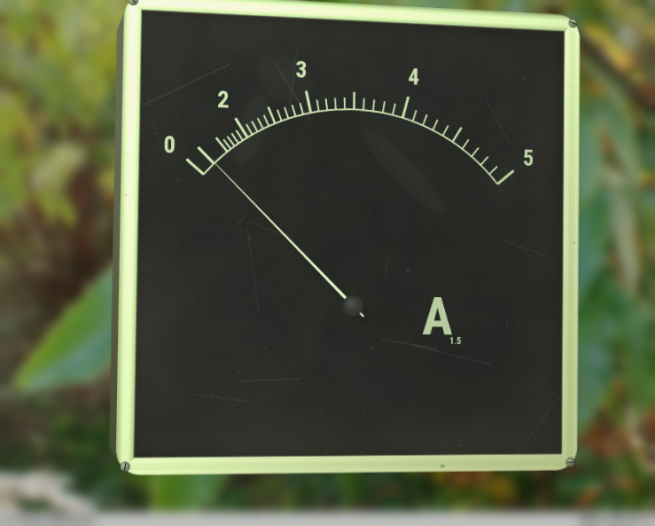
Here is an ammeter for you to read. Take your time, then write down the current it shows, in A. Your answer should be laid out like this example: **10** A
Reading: **1** A
